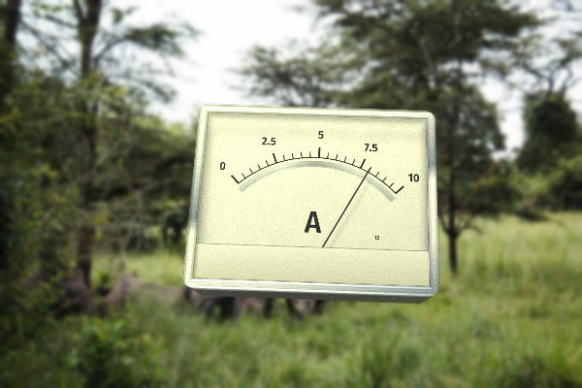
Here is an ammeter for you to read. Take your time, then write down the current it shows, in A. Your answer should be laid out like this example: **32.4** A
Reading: **8** A
